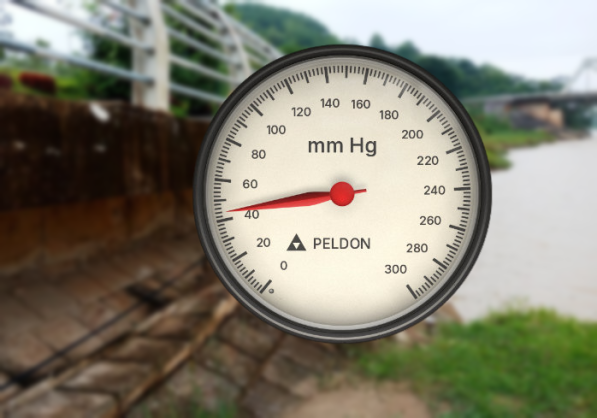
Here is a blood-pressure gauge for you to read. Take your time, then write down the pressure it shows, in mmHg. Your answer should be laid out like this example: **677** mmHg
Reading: **44** mmHg
